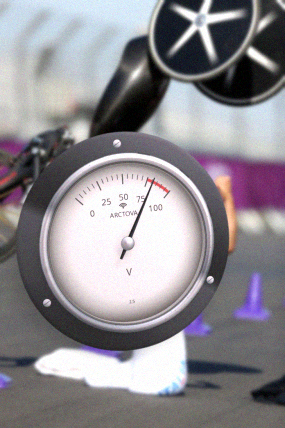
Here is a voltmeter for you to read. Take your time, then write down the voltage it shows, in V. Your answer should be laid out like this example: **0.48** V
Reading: **80** V
